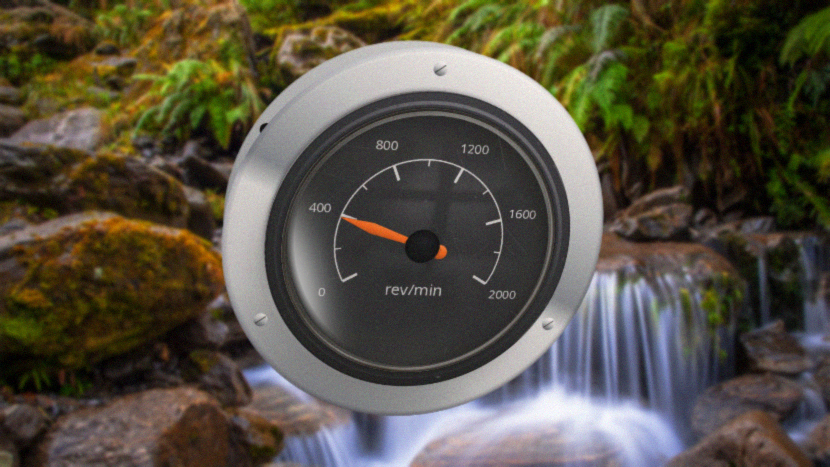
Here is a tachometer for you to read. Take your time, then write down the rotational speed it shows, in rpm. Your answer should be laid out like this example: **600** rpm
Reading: **400** rpm
